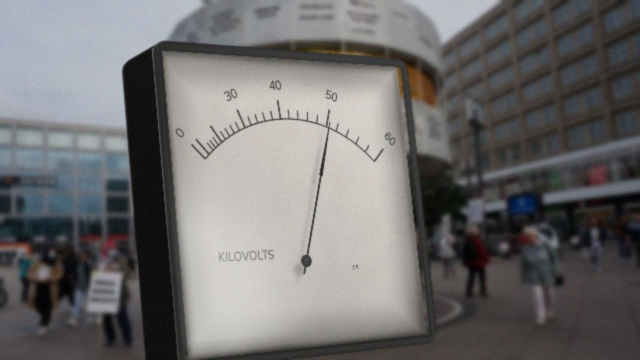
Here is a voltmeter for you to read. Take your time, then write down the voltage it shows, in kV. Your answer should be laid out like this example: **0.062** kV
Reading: **50** kV
